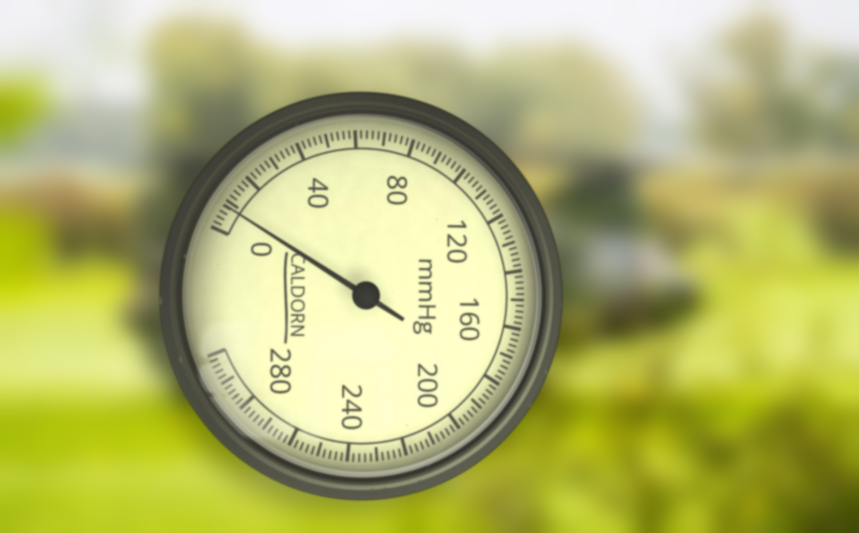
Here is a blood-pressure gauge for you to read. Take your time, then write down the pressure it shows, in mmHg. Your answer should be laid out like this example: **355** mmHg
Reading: **8** mmHg
